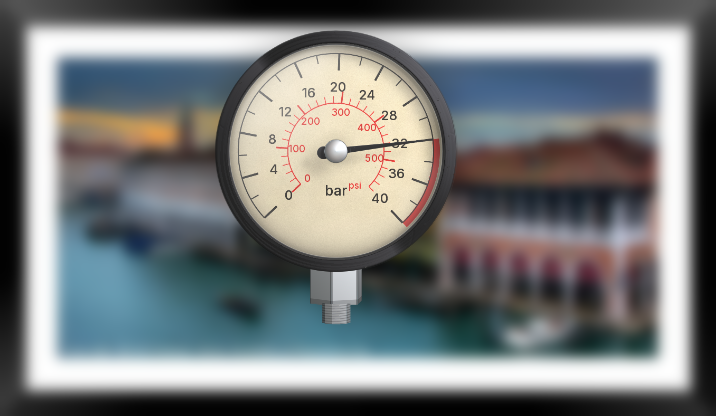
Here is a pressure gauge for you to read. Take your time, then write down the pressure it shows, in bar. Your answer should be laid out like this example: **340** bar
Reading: **32** bar
